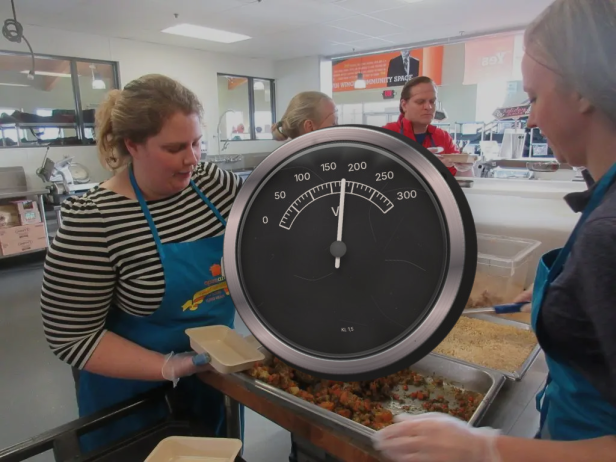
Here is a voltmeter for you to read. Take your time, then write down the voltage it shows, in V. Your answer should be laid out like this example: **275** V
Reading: **180** V
